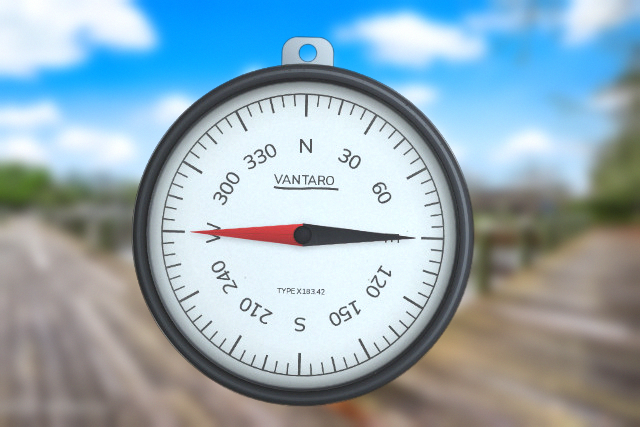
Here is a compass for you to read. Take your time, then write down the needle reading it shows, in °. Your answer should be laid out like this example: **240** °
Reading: **270** °
